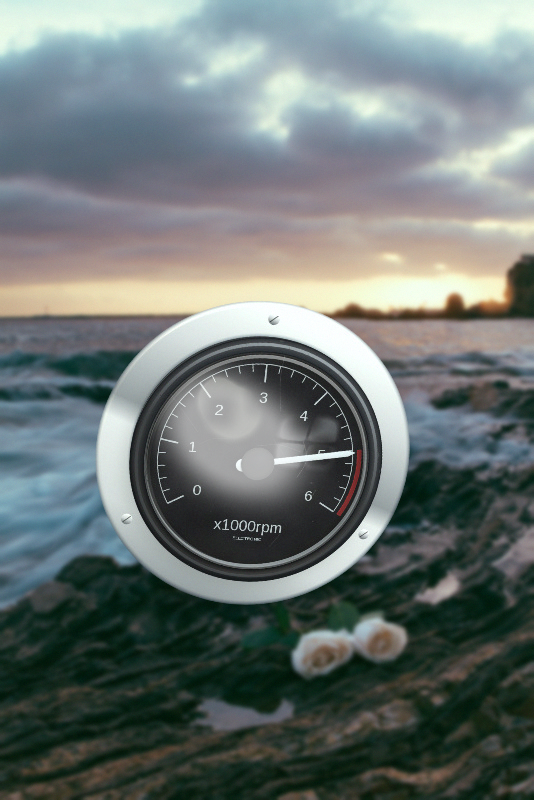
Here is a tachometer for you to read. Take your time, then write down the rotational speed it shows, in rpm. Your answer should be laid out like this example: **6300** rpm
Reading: **5000** rpm
